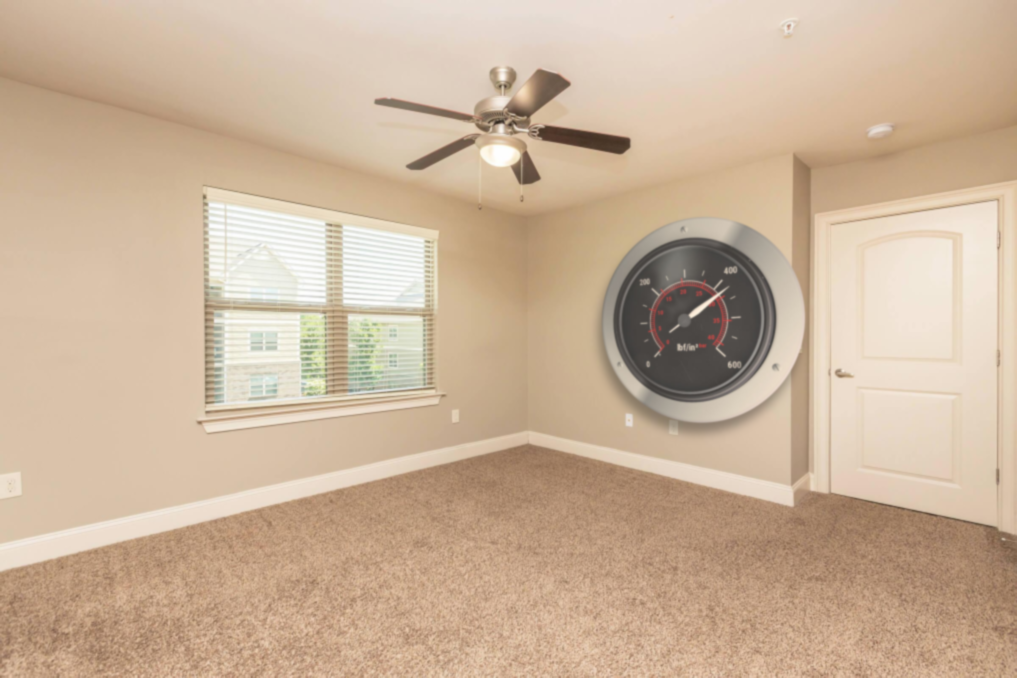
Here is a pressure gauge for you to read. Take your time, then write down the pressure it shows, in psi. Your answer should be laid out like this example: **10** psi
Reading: **425** psi
